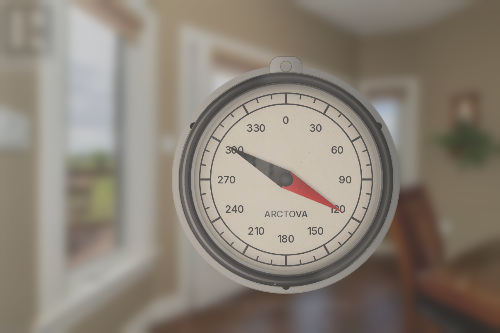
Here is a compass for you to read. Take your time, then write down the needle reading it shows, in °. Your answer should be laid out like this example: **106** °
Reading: **120** °
